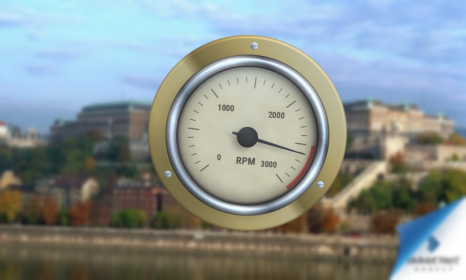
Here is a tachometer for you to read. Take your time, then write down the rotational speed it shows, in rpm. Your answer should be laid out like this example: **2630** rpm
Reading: **2600** rpm
